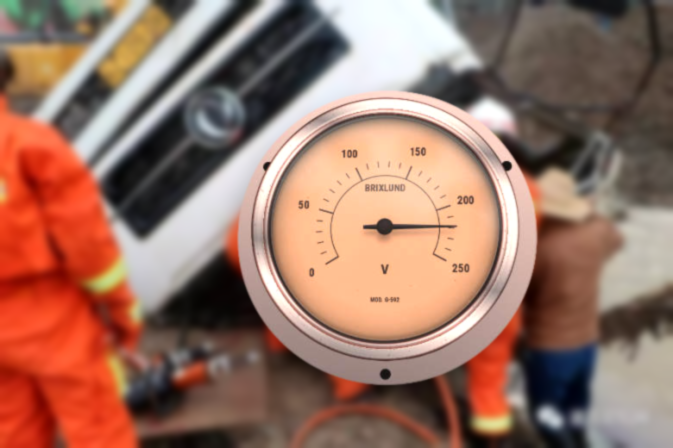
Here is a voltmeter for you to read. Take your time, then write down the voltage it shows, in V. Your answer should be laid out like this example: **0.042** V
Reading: **220** V
